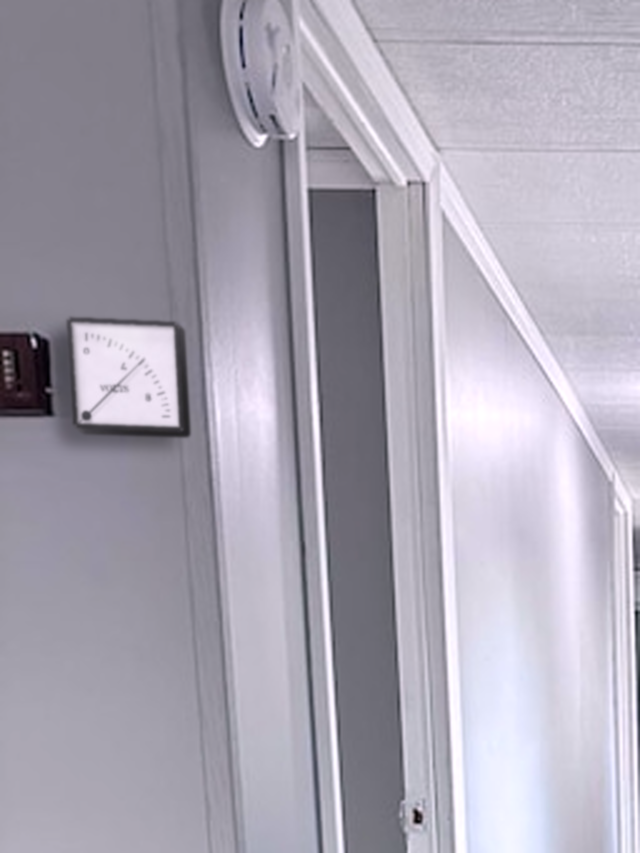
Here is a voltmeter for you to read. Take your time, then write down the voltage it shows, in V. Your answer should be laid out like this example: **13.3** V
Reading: **5** V
